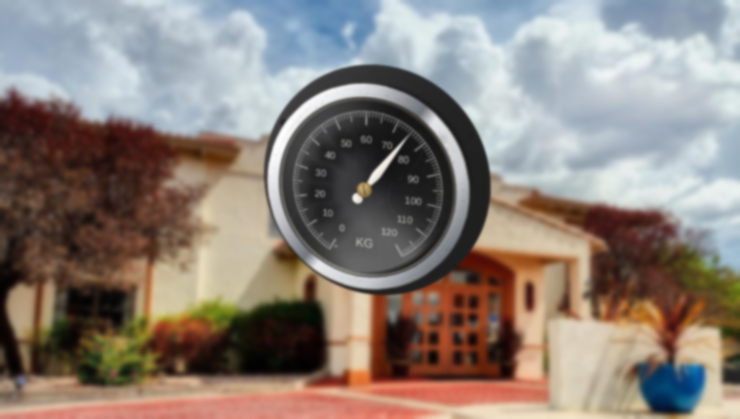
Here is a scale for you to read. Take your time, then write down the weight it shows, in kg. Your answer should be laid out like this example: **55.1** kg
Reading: **75** kg
